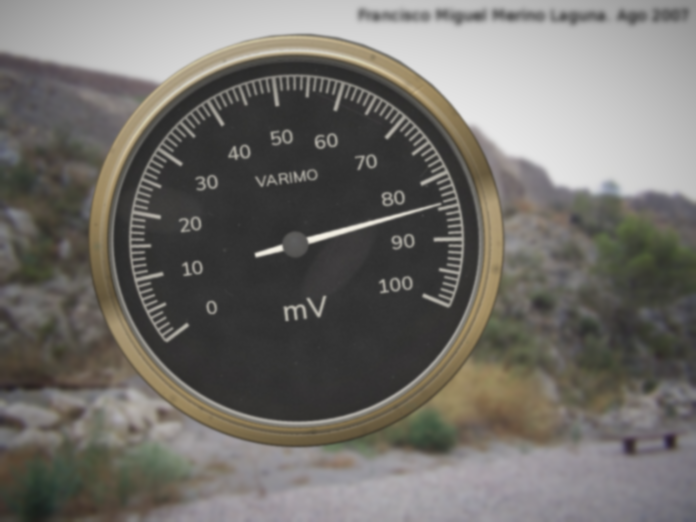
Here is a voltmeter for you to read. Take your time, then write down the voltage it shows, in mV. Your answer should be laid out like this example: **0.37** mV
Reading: **84** mV
